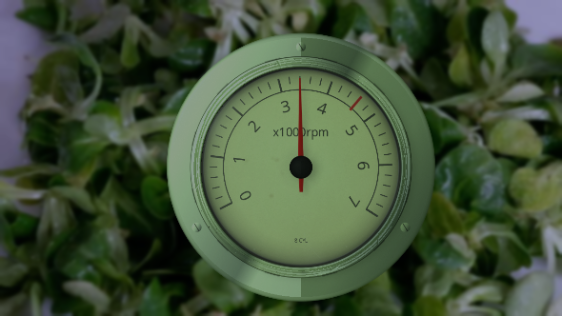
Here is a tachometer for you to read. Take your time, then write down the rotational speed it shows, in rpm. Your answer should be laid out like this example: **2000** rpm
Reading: **3400** rpm
